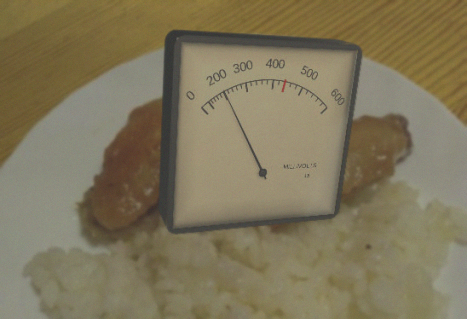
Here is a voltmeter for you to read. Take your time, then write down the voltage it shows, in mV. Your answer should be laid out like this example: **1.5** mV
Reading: **200** mV
